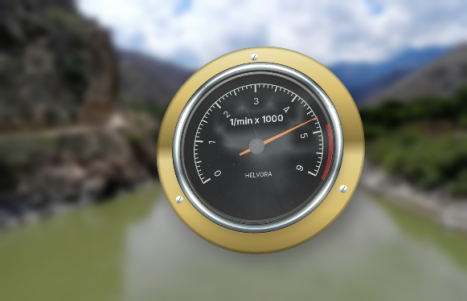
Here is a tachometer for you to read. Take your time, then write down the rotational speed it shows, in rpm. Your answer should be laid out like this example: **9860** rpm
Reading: **4700** rpm
